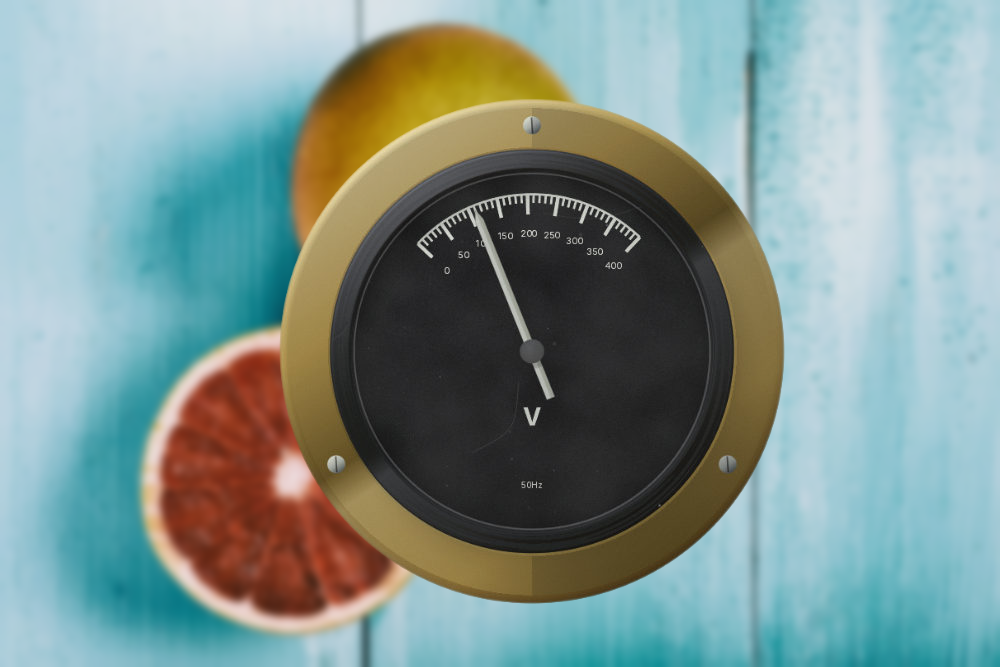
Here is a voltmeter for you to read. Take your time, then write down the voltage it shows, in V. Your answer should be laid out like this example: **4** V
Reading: **110** V
